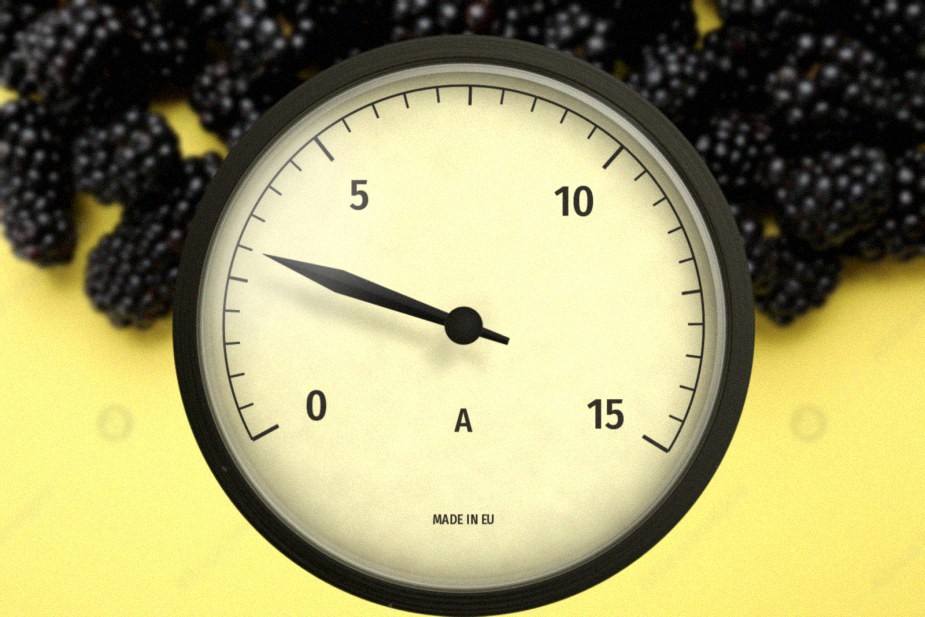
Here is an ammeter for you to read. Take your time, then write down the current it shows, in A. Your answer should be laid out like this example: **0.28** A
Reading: **3** A
